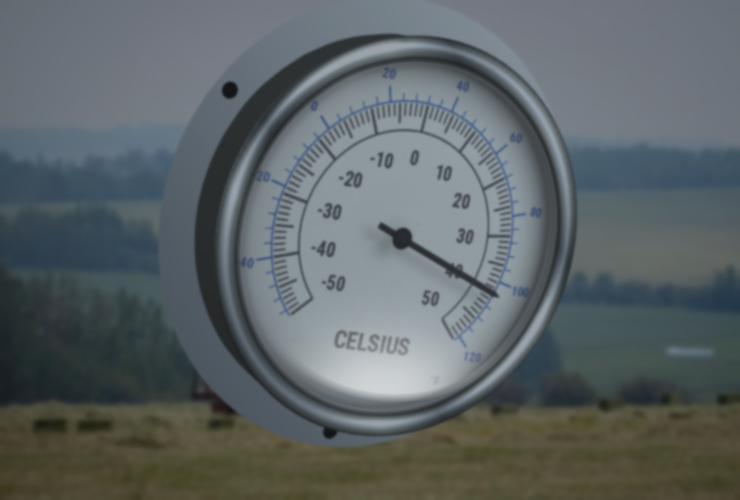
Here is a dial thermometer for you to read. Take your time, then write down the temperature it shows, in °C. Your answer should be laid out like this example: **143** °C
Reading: **40** °C
